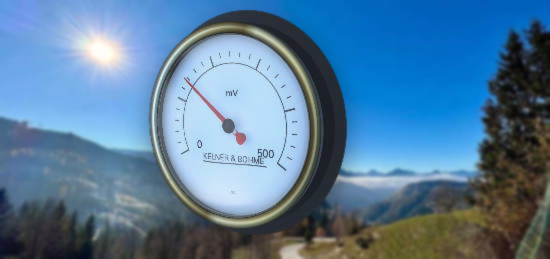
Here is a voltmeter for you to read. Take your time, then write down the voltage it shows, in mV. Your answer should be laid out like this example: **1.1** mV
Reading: **140** mV
